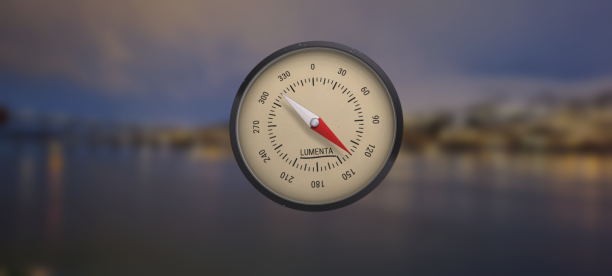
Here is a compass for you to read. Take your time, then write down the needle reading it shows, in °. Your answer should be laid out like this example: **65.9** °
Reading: **135** °
